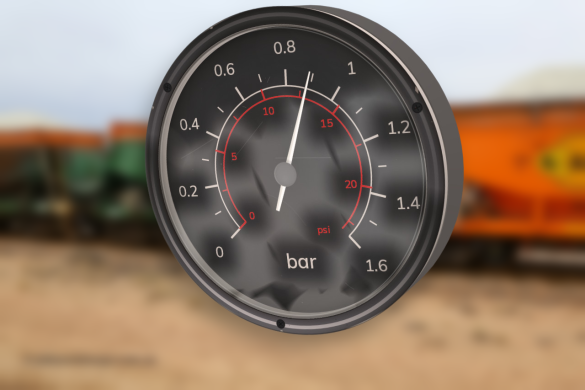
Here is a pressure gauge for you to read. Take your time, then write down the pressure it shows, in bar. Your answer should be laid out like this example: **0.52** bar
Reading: **0.9** bar
